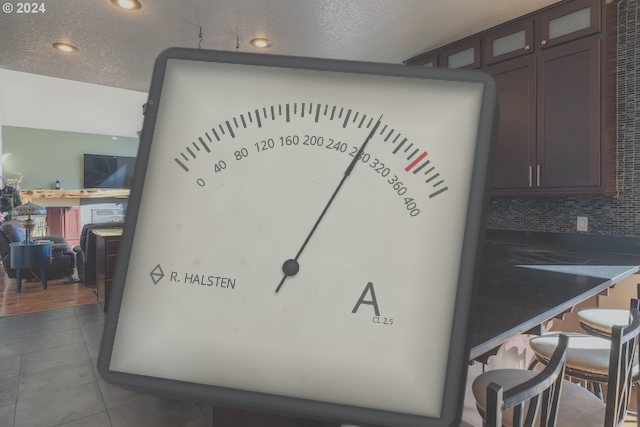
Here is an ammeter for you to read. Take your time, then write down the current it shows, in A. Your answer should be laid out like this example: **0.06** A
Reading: **280** A
